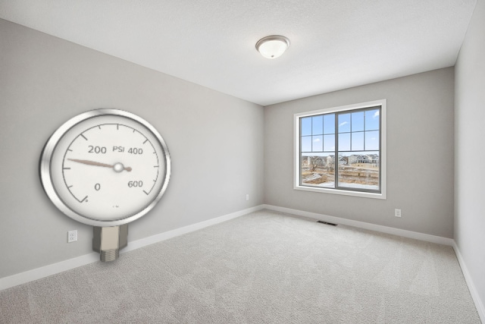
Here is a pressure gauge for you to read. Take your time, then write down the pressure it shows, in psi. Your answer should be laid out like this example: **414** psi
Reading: **125** psi
